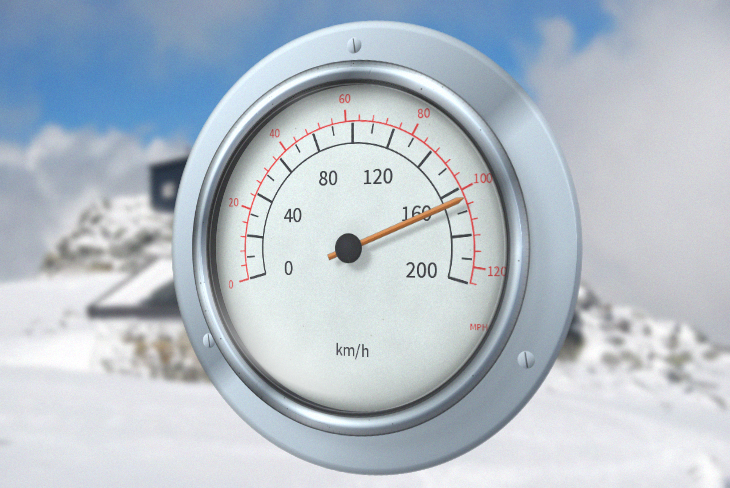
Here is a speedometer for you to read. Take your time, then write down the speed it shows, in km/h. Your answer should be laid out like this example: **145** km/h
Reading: **165** km/h
